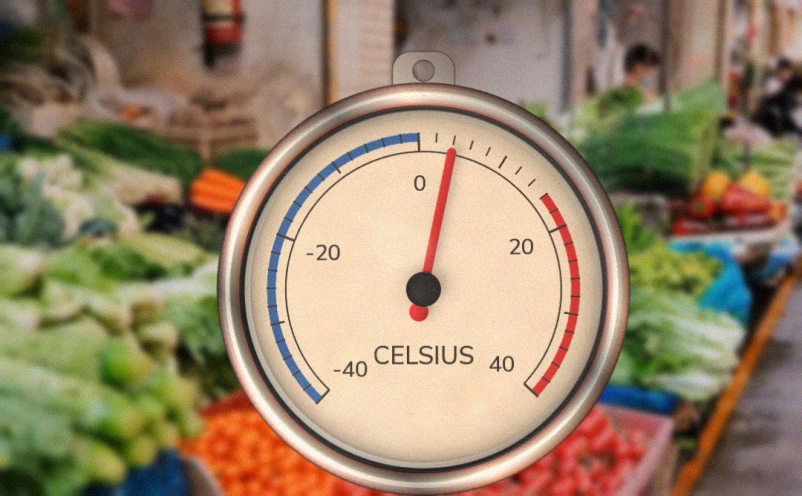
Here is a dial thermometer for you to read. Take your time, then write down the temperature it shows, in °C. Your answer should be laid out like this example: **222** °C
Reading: **4** °C
